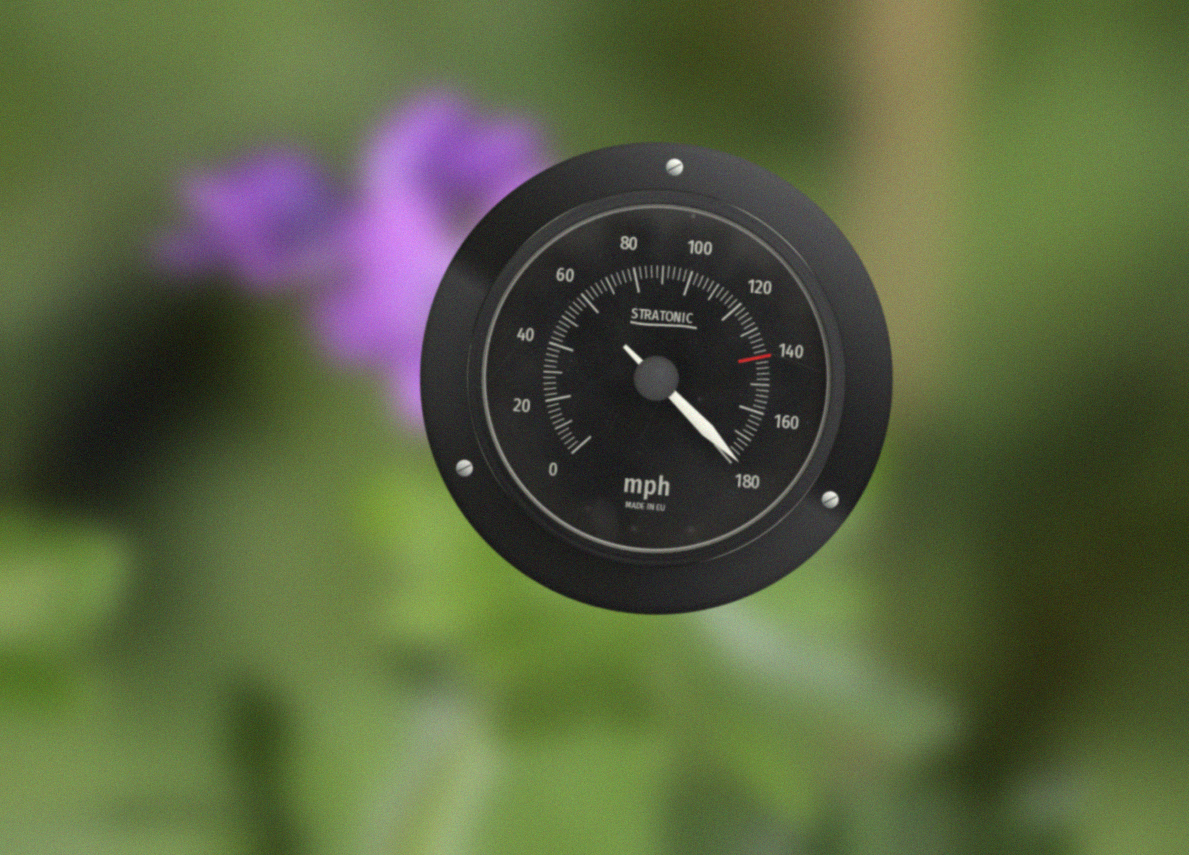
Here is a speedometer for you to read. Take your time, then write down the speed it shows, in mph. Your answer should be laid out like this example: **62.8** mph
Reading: **178** mph
